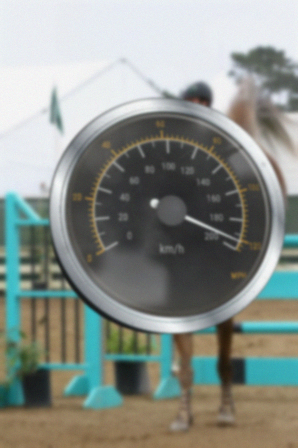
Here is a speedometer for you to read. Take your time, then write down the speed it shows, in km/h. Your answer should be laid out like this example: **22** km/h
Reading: **195** km/h
